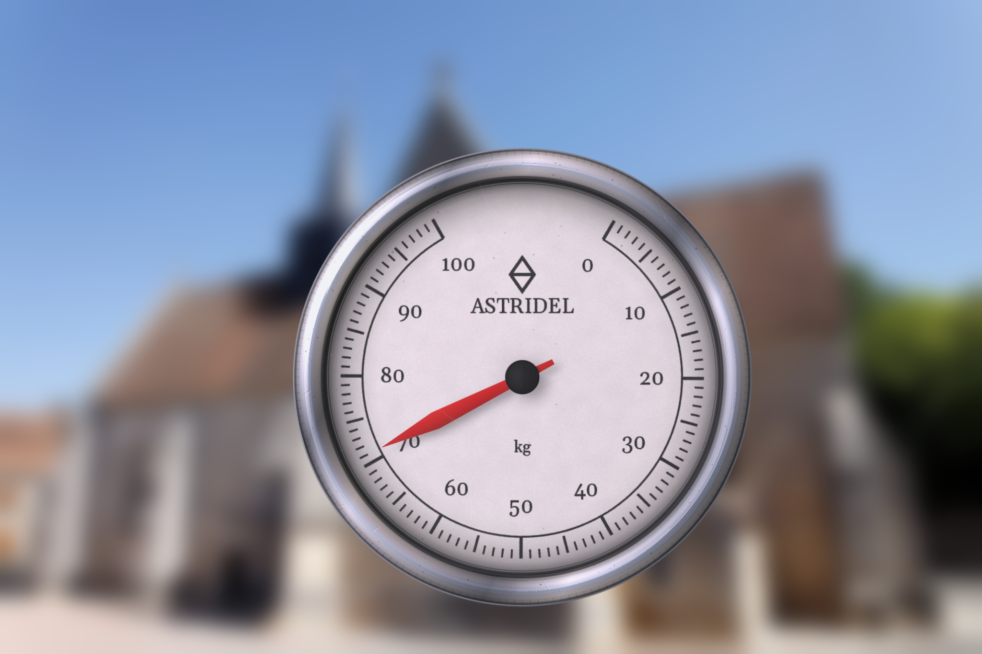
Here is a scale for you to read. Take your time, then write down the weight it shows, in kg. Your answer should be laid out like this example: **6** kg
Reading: **71** kg
